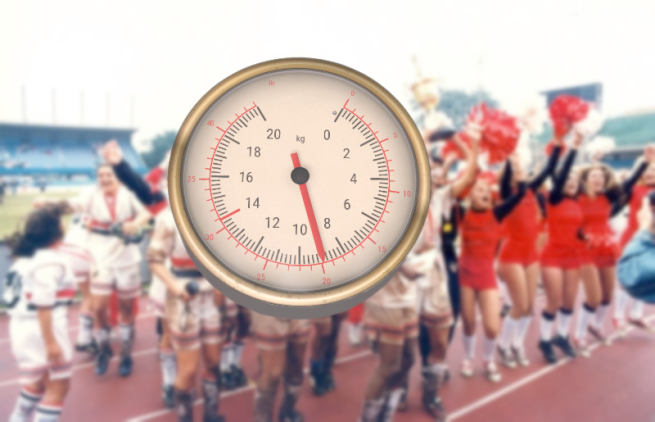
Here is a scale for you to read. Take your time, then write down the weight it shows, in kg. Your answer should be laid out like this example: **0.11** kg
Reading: **9** kg
